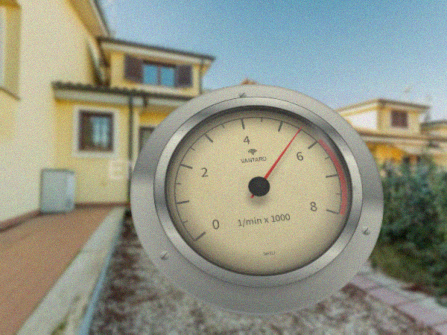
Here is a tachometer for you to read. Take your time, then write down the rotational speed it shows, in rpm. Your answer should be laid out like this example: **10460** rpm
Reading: **5500** rpm
